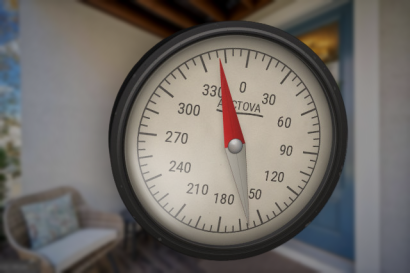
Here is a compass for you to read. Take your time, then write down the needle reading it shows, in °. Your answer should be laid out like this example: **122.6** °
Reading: **340** °
